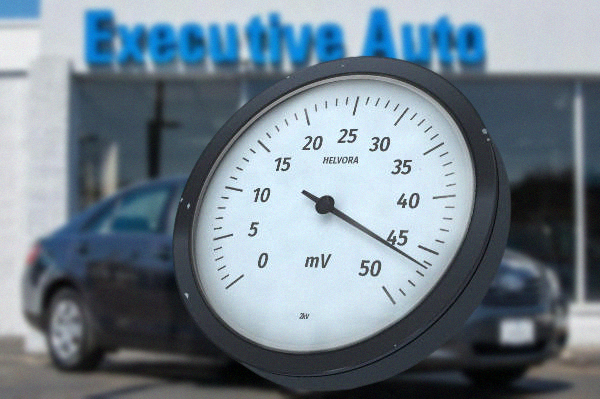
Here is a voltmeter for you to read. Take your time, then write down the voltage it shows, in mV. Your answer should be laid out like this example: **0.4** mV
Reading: **46.5** mV
